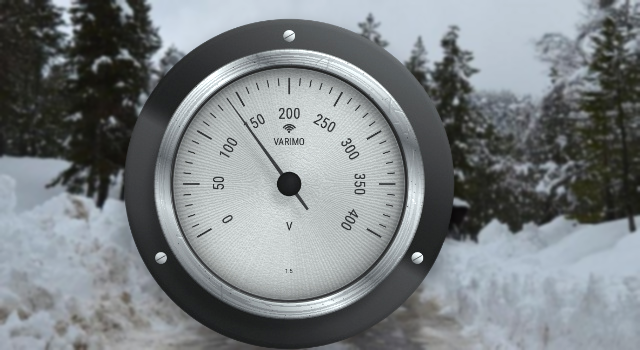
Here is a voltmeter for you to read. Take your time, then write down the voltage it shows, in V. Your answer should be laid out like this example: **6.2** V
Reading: **140** V
